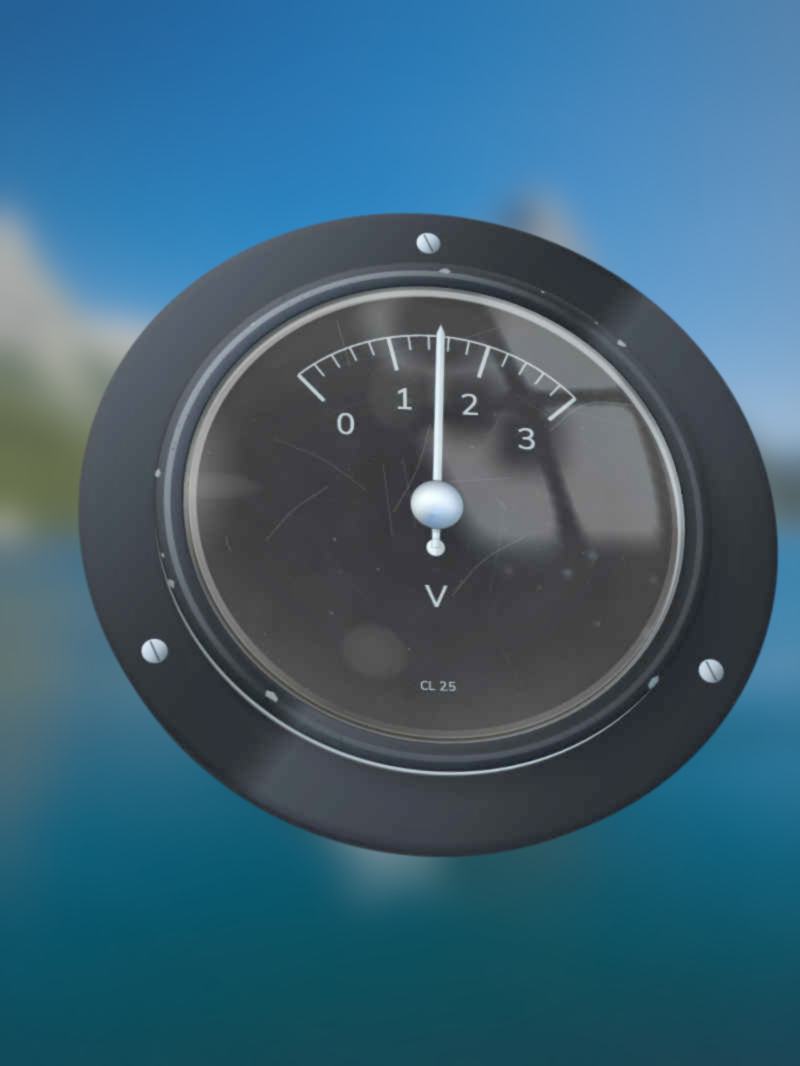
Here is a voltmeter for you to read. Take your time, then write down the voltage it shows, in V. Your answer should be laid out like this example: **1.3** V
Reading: **1.5** V
